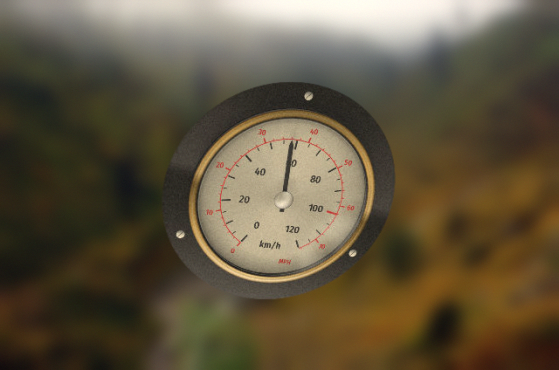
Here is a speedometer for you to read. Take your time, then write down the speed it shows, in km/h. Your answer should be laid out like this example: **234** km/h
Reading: **57.5** km/h
